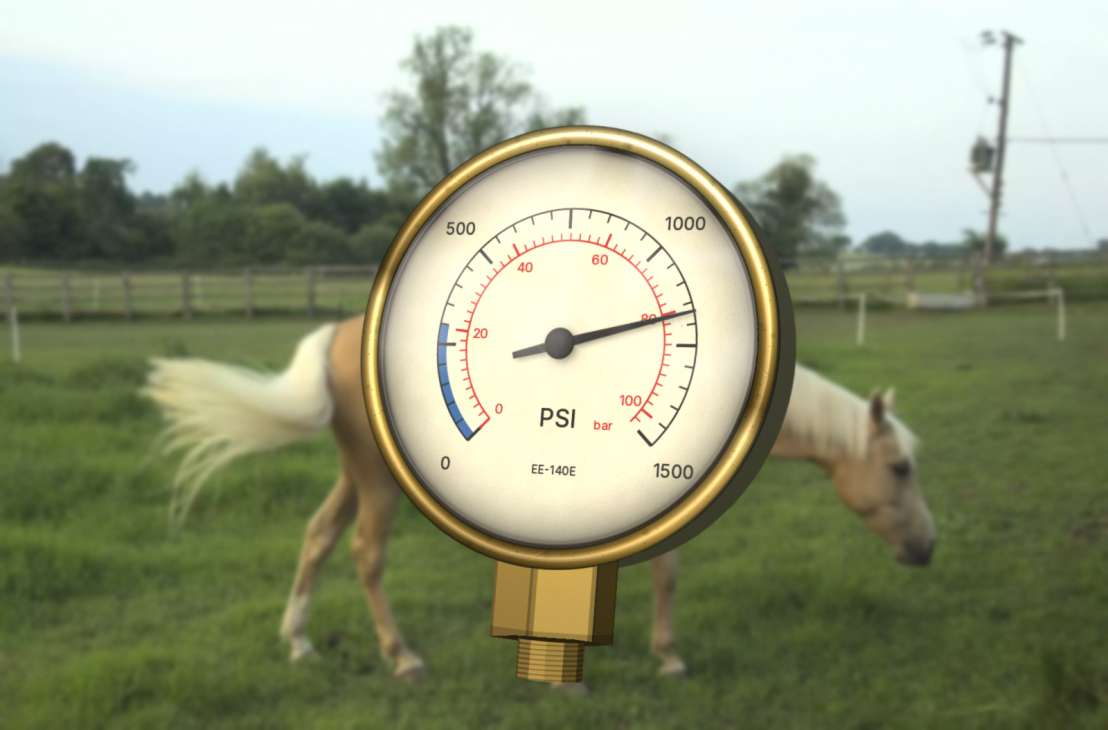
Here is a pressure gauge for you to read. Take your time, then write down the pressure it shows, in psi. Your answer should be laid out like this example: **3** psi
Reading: **1175** psi
